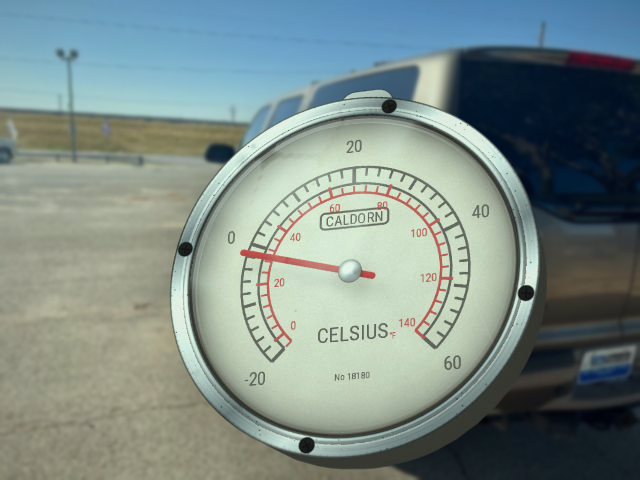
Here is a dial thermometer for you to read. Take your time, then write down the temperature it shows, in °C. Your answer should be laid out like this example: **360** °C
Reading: **-2** °C
